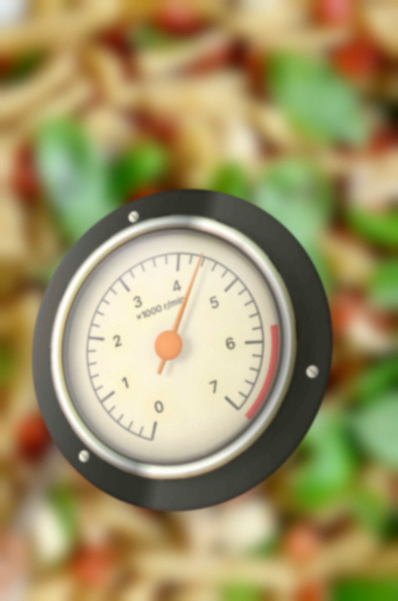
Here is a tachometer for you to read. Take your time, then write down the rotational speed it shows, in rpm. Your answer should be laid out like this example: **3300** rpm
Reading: **4400** rpm
